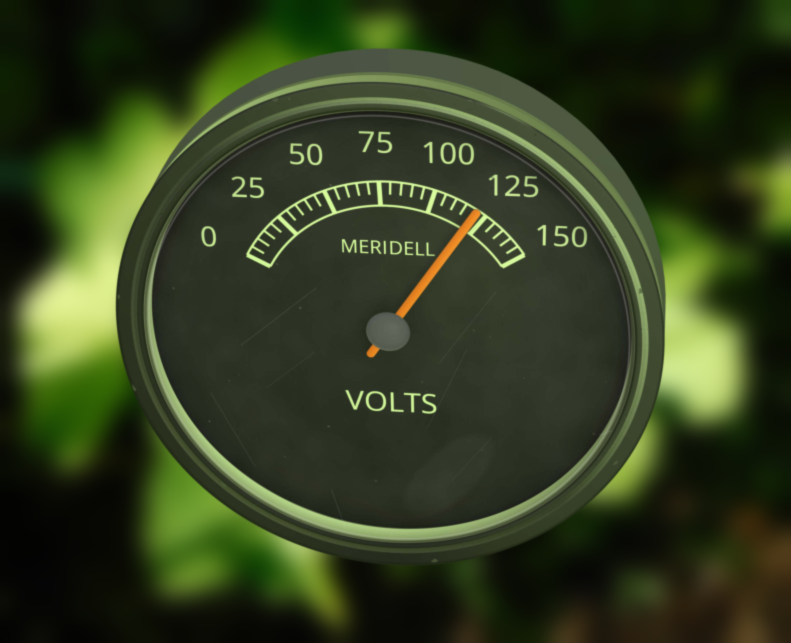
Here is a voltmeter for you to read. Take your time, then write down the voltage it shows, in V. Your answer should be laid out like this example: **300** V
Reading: **120** V
